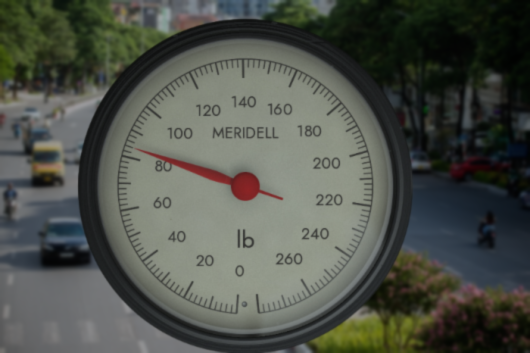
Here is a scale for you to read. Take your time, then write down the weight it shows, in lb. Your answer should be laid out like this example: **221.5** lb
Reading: **84** lb
